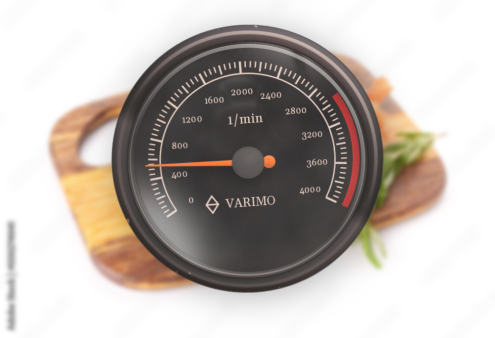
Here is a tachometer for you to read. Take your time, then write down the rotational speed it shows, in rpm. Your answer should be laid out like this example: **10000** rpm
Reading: **550** rpm
